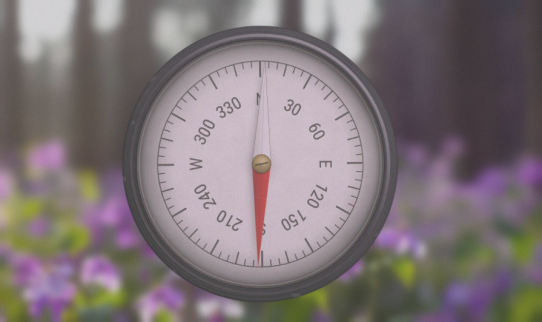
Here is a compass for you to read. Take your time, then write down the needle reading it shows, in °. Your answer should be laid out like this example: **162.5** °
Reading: **182.5** °
